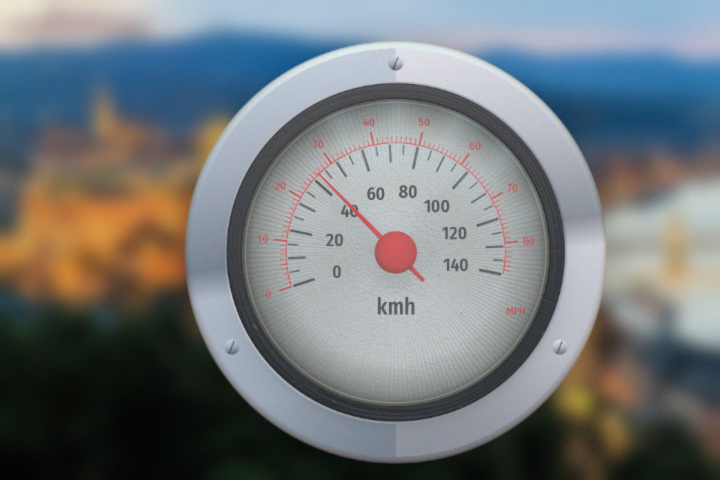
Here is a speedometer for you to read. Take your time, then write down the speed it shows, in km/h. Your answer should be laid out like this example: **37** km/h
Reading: **42.5** km/h
